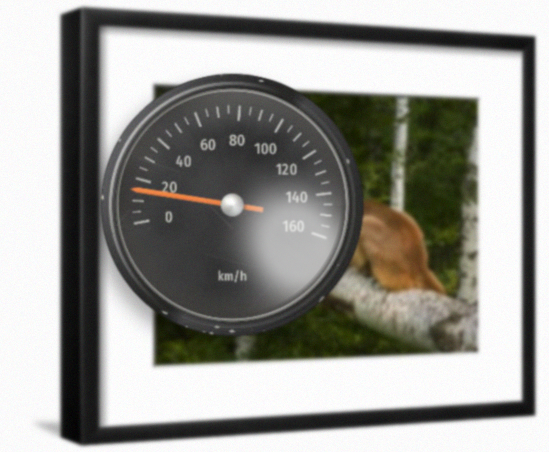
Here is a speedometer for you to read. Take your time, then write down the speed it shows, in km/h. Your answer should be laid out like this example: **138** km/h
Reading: **15** km/h
